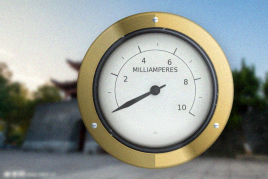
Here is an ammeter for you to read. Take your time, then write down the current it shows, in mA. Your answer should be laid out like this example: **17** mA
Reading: **0** mA
